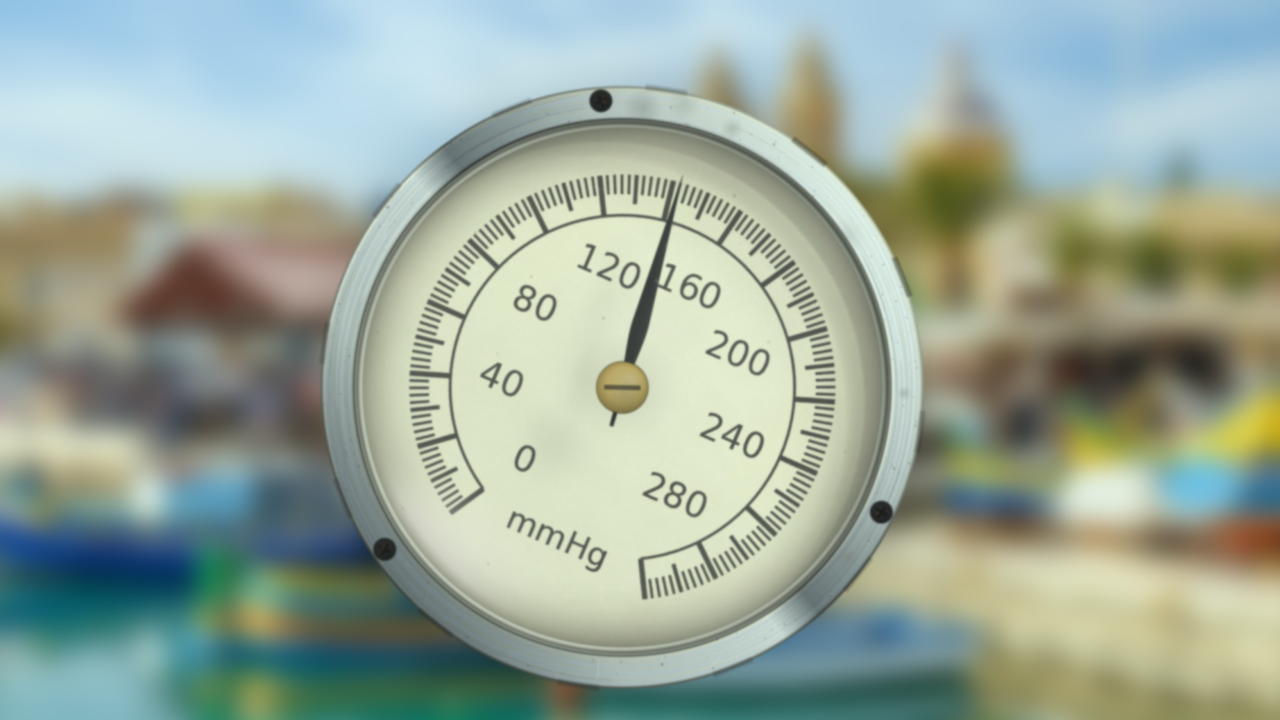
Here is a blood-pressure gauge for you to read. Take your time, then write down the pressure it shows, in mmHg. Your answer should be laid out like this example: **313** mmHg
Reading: **142** mmHg
